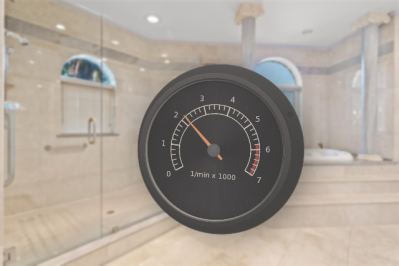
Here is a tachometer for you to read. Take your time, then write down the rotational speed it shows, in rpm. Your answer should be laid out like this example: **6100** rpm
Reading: **2200** rpm
